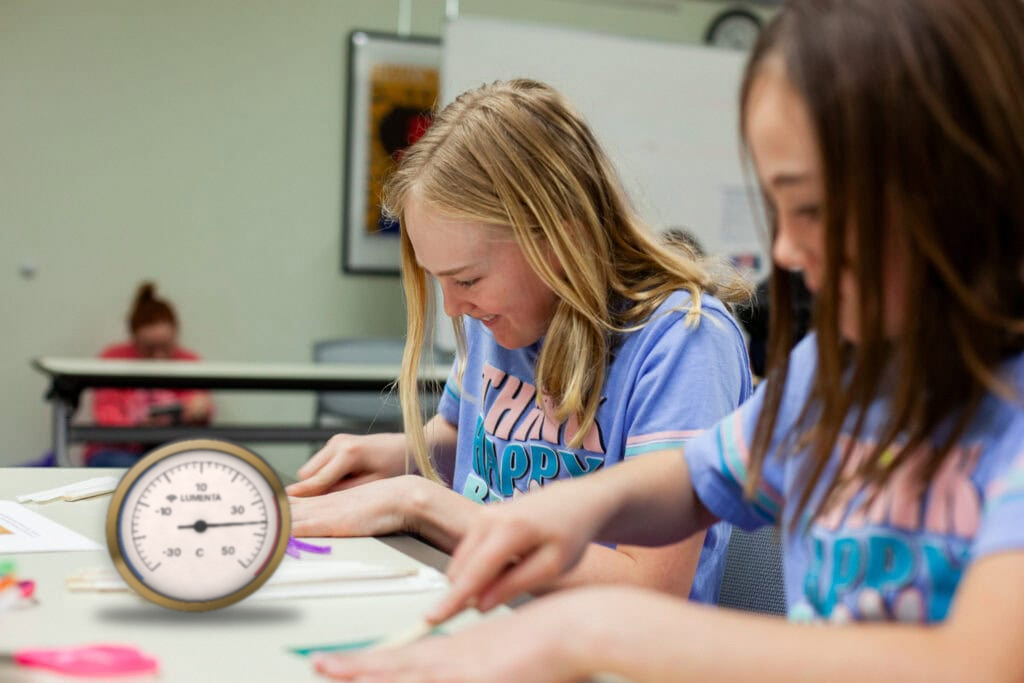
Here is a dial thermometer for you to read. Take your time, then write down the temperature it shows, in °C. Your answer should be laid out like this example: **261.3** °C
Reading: **36** °C
